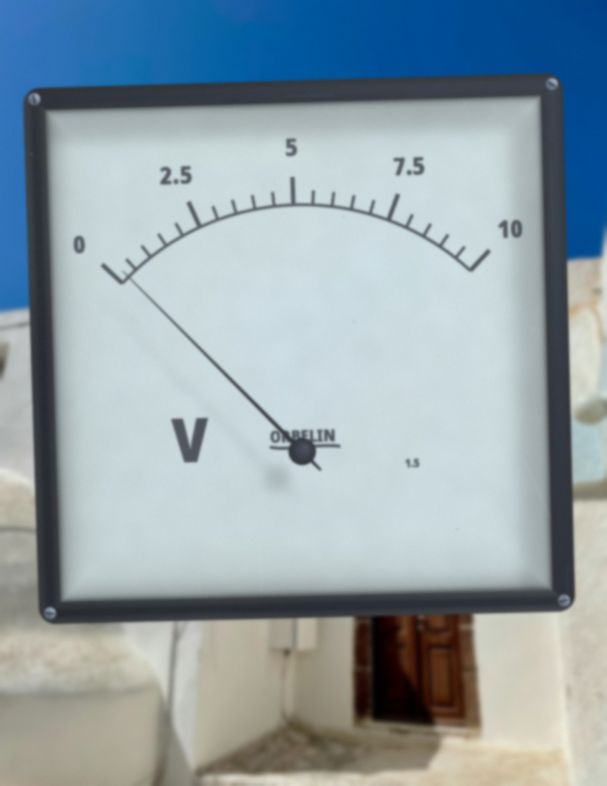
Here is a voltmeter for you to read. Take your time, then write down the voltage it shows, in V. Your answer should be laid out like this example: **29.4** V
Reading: **0.25** V
